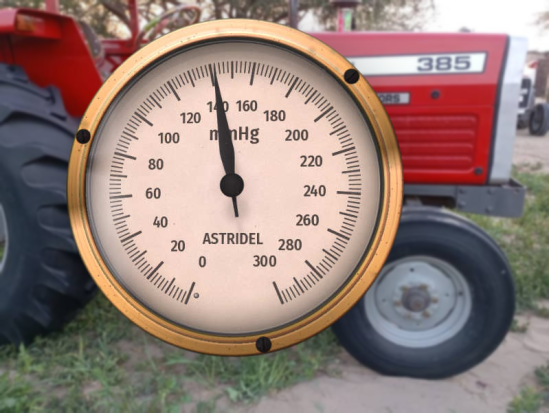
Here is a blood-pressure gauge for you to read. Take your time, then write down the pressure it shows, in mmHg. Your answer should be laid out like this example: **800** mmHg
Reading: **142** mmHg
